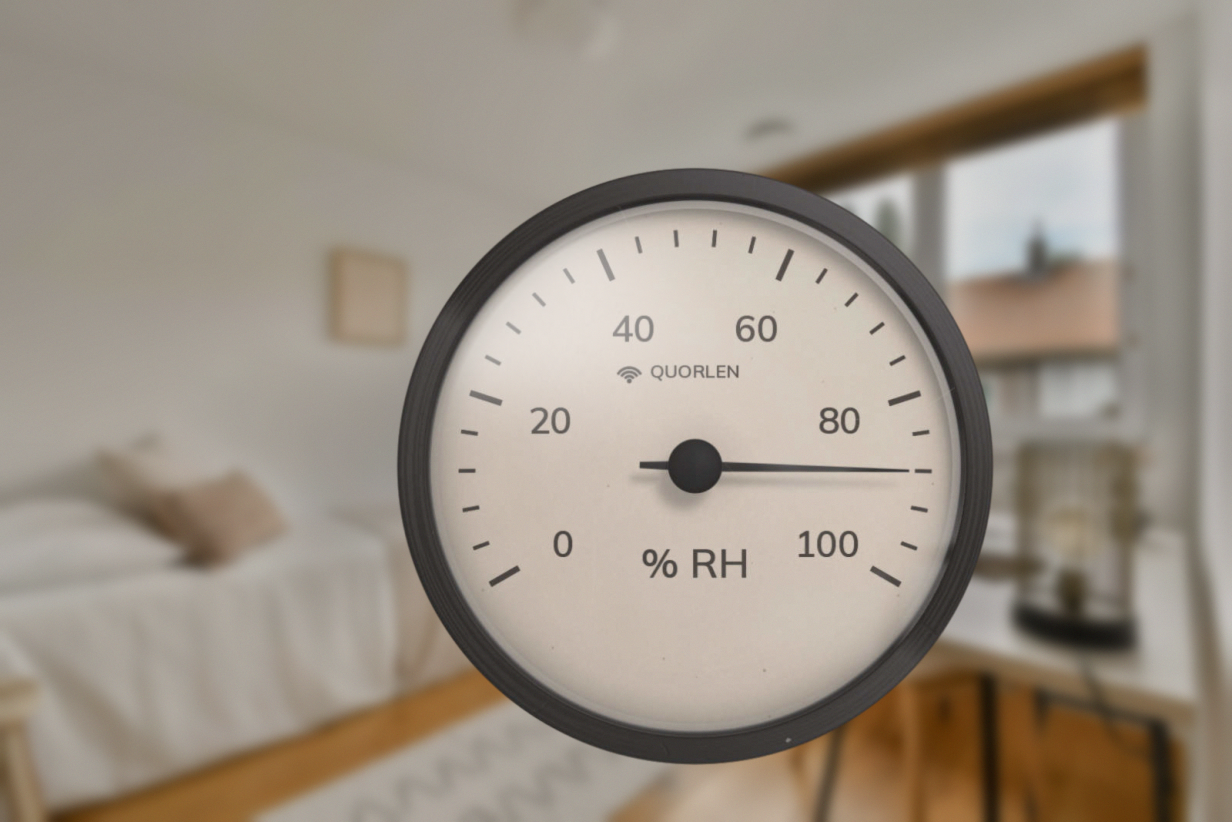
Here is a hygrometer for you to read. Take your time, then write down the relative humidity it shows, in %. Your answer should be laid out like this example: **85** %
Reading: **88** %
